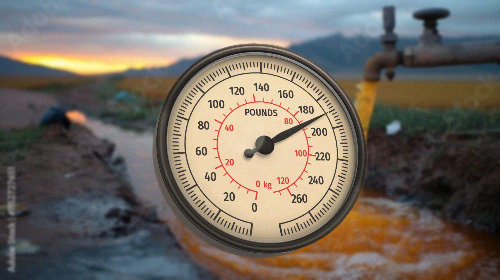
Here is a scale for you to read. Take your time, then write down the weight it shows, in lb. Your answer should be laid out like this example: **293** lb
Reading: **190** lb
